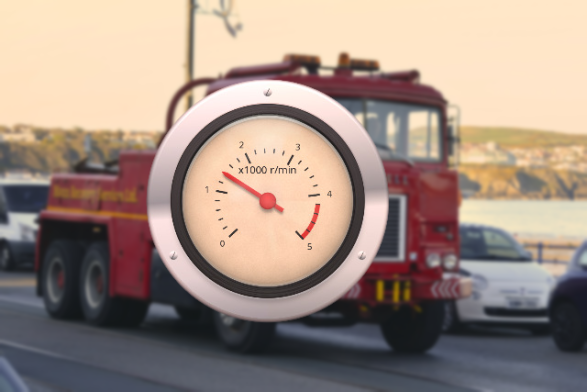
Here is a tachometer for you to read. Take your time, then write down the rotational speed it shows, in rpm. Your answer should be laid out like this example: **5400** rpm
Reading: **1400** rpm
